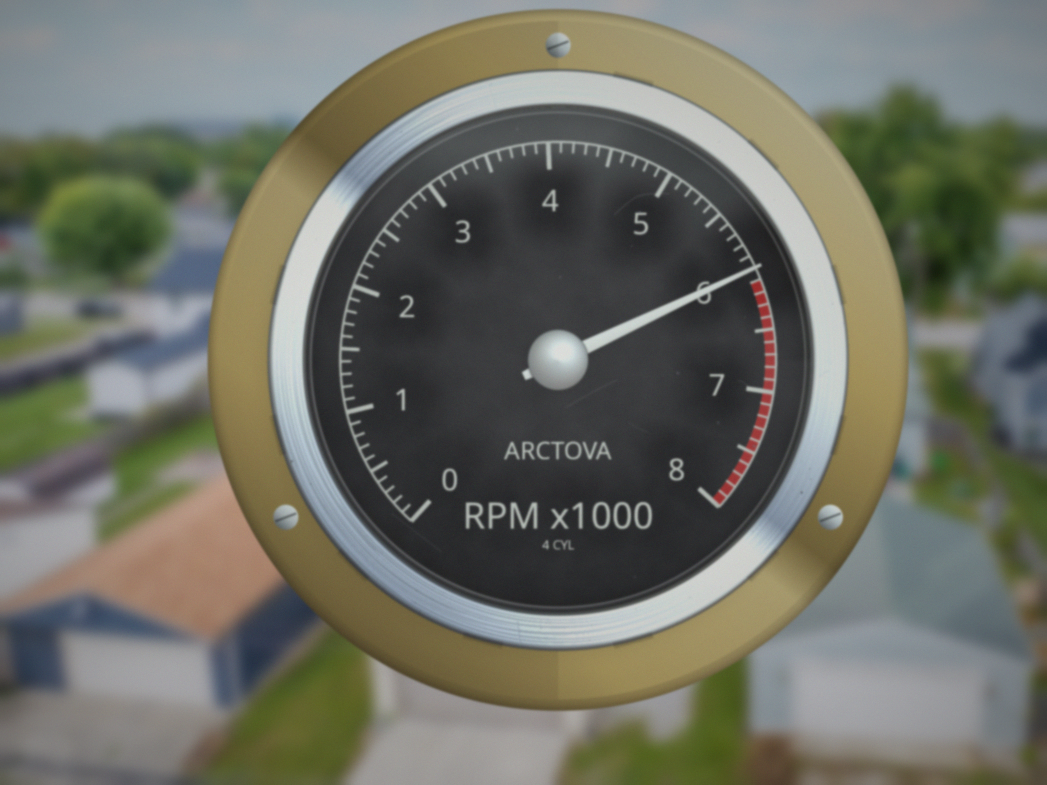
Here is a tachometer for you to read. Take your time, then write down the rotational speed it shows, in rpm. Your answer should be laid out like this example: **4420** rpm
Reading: **6000** rpm
